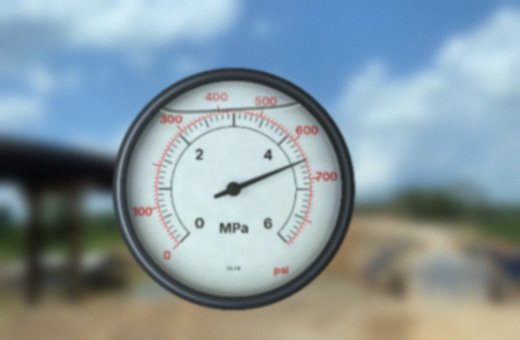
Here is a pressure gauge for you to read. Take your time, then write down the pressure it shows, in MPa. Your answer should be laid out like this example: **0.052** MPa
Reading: **4.5** MPa
